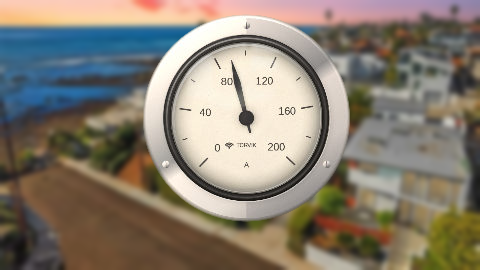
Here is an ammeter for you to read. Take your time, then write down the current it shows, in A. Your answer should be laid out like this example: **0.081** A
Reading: **90** A
